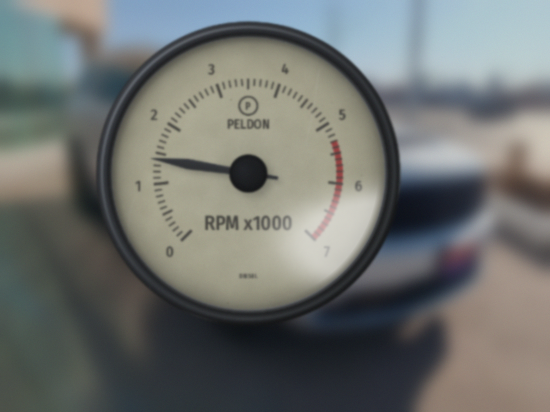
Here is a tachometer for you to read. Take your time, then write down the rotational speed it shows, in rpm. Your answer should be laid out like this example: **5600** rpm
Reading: **1400** rpm
